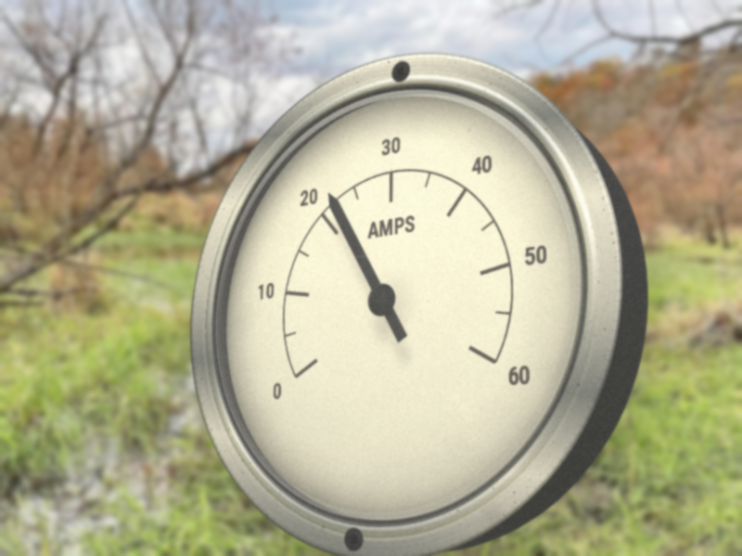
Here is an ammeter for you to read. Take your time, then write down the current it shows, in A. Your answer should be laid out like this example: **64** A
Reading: **22.5** A
